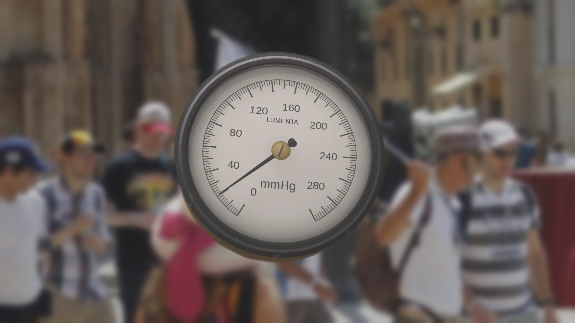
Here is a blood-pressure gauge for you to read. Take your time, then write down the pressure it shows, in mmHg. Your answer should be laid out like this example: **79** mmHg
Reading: **20** mmHg
